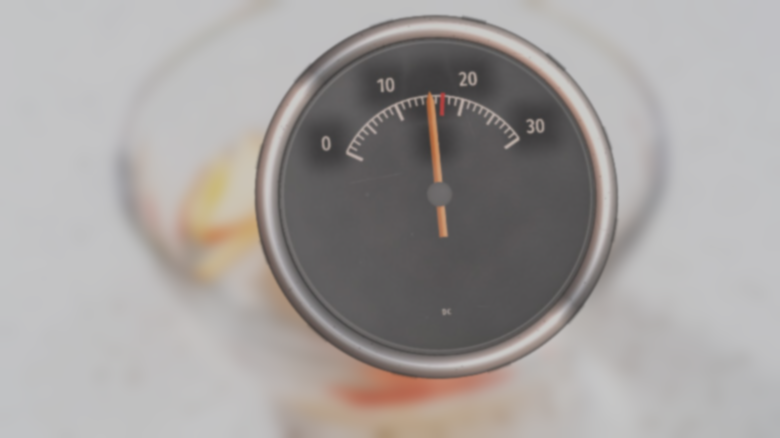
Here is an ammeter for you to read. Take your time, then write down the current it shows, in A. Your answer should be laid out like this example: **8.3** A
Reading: **15** A
